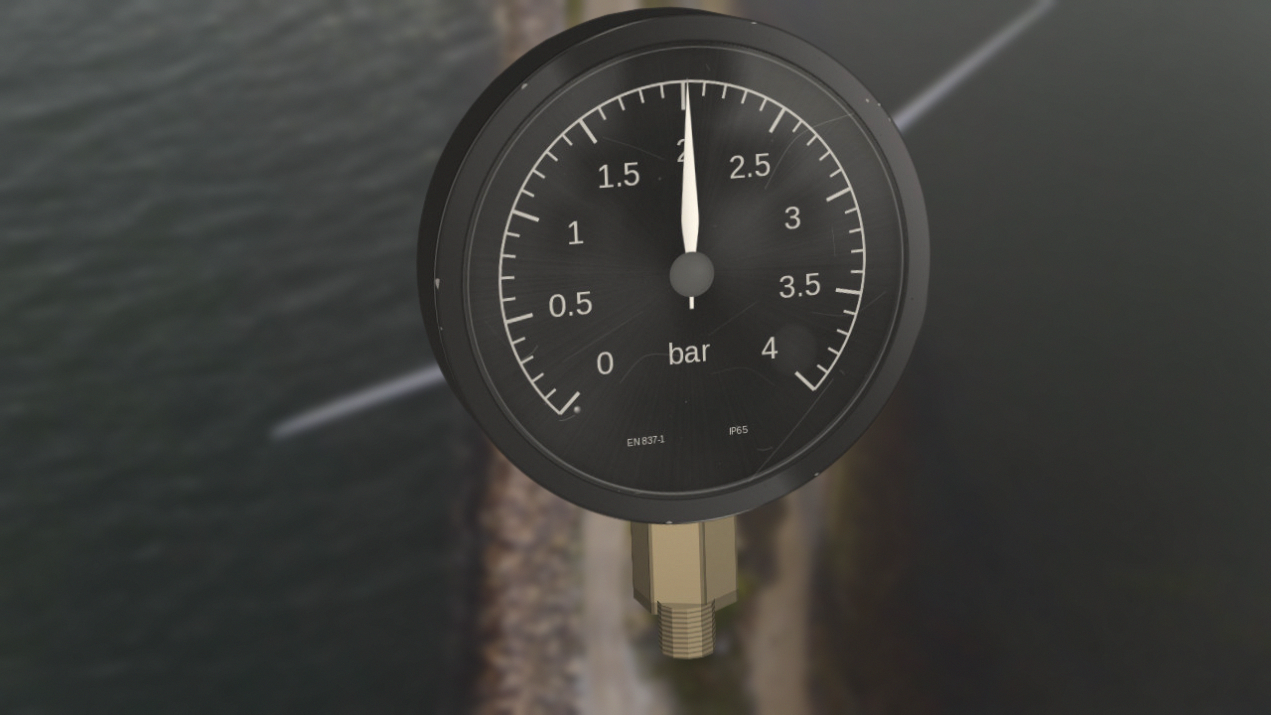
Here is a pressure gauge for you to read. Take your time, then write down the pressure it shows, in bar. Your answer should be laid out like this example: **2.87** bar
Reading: **2** bar
